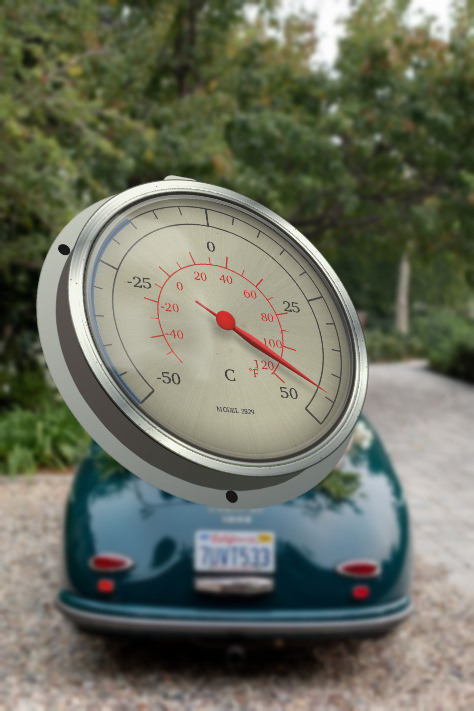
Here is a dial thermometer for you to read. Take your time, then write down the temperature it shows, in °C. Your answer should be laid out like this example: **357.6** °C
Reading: **45** °C
